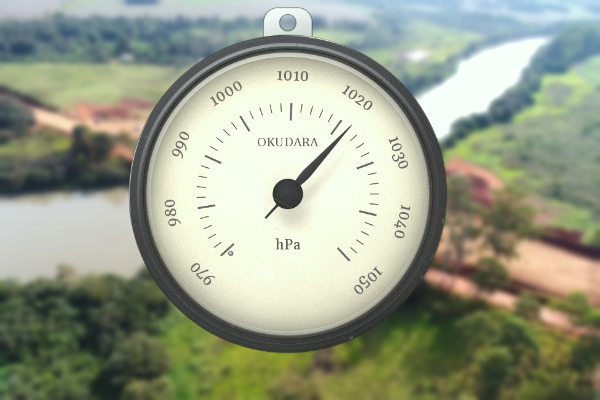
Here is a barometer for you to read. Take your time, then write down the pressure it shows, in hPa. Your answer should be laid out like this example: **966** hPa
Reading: **1022** hPa
